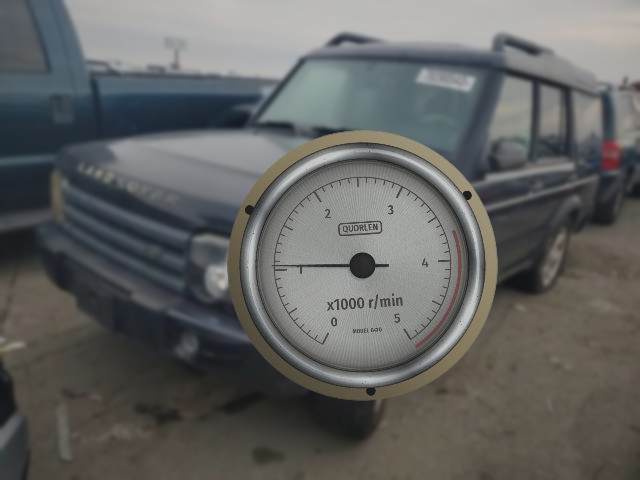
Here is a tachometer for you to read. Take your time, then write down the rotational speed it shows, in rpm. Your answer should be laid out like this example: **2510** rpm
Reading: **1050** rpm
